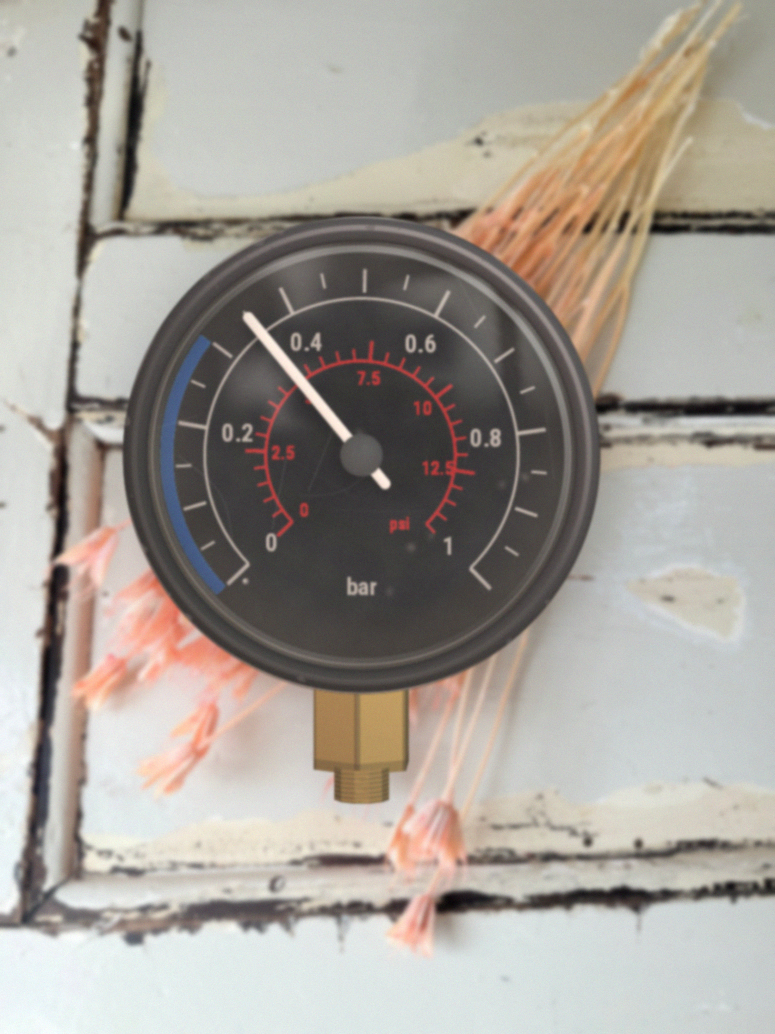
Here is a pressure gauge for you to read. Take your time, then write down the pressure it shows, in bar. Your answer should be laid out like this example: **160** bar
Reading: **0.35** bar
